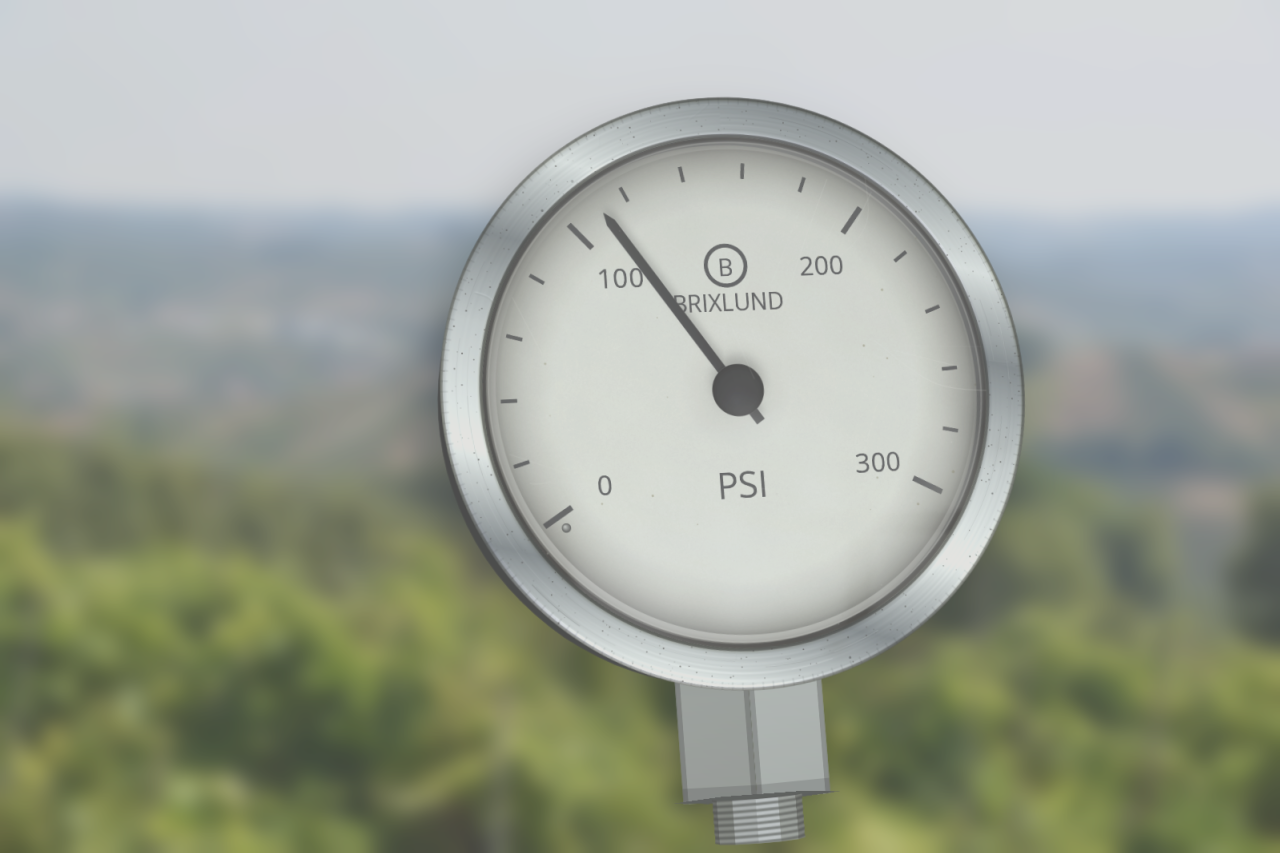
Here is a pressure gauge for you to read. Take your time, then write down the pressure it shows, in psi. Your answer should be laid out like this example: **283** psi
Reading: **110** psi
